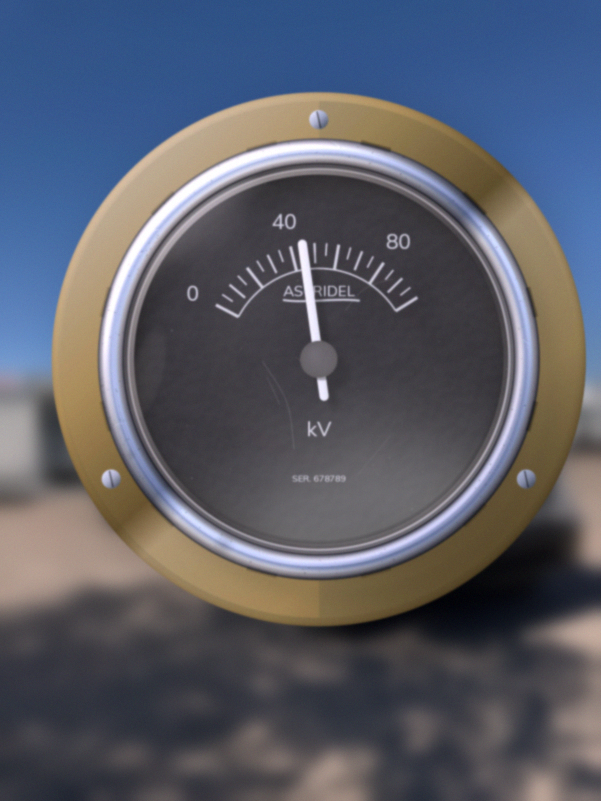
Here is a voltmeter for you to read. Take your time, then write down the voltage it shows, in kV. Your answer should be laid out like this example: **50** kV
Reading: **45** kV
